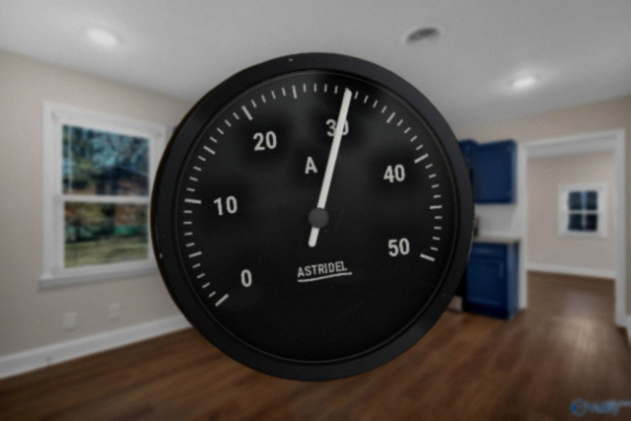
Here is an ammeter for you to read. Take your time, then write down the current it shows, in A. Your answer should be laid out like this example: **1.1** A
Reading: **30** A
